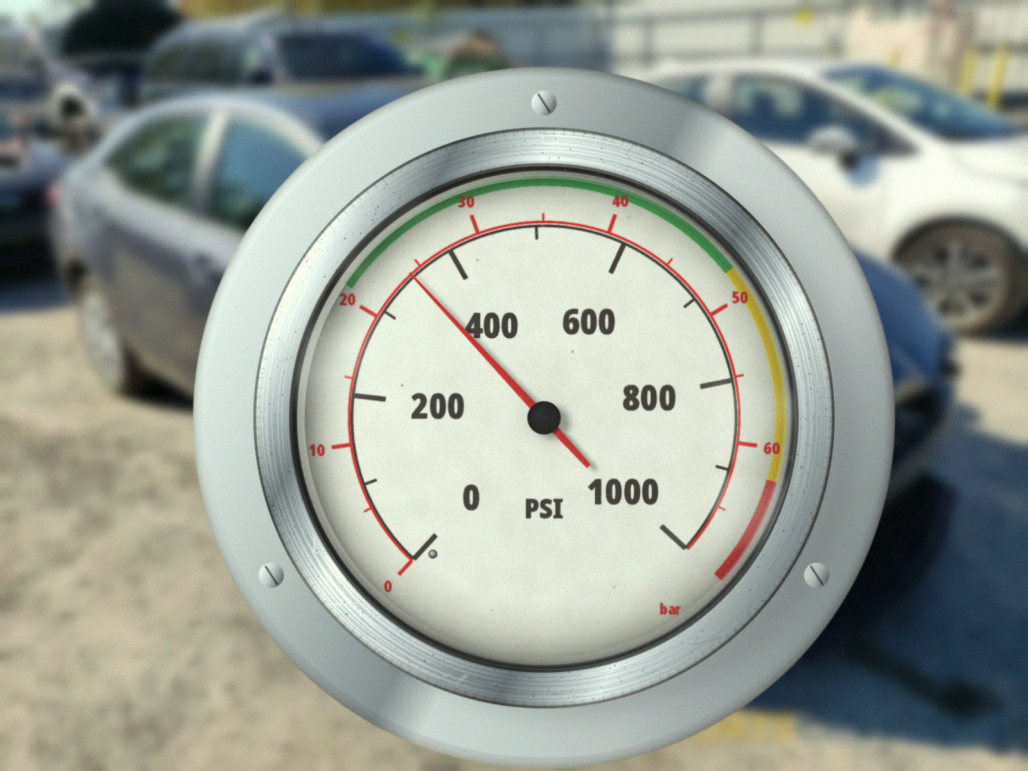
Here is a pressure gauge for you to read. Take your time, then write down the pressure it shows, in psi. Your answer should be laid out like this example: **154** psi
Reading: **350** psi
